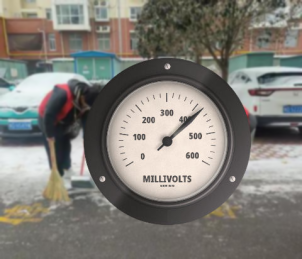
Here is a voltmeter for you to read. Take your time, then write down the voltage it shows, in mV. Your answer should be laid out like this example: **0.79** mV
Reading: **420** mV
